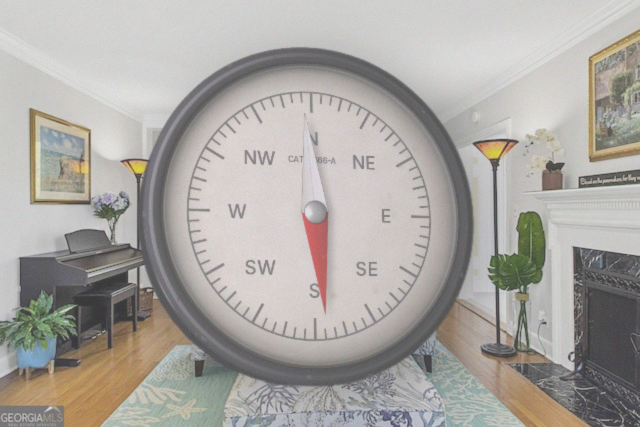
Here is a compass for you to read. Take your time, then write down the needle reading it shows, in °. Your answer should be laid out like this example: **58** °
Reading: **175** °
